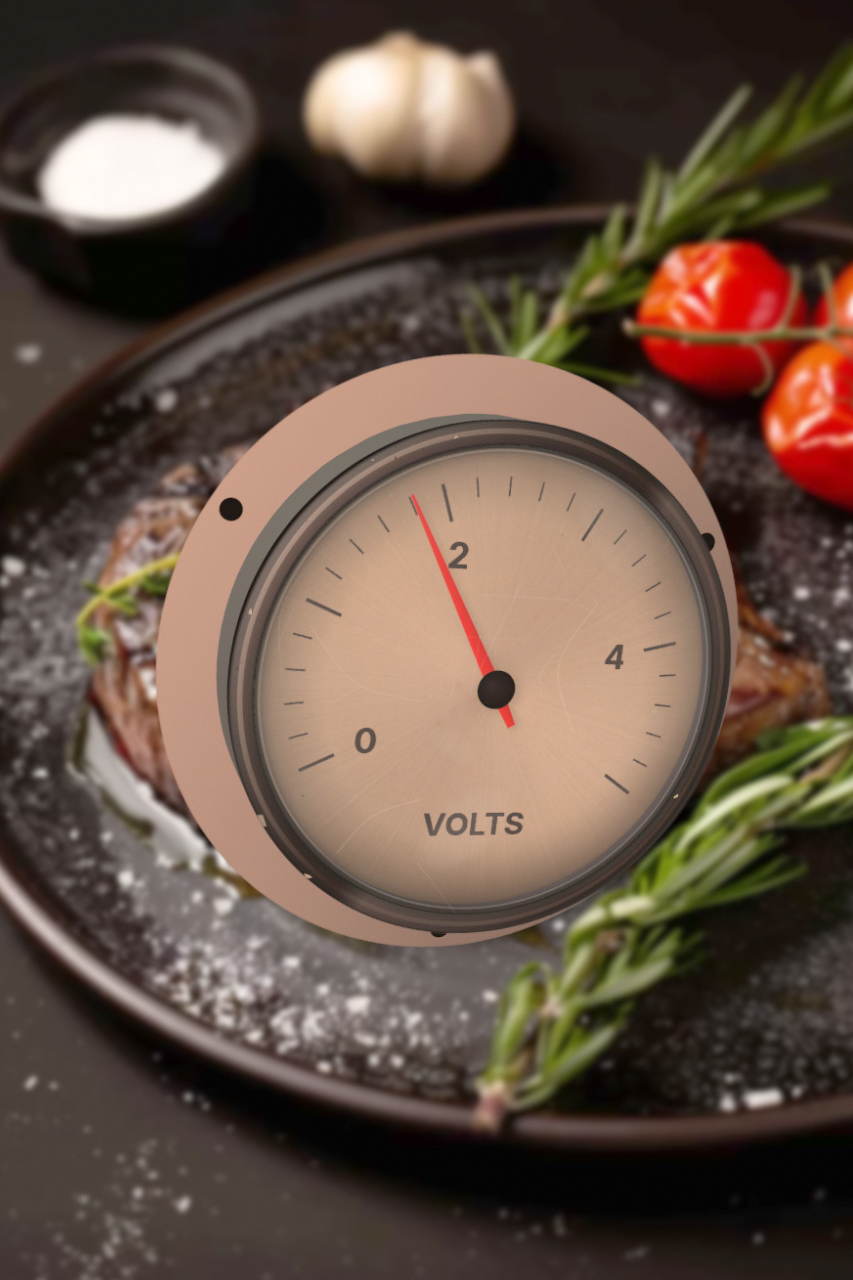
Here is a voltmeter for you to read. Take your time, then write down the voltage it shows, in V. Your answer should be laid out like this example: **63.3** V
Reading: **1.8** V
